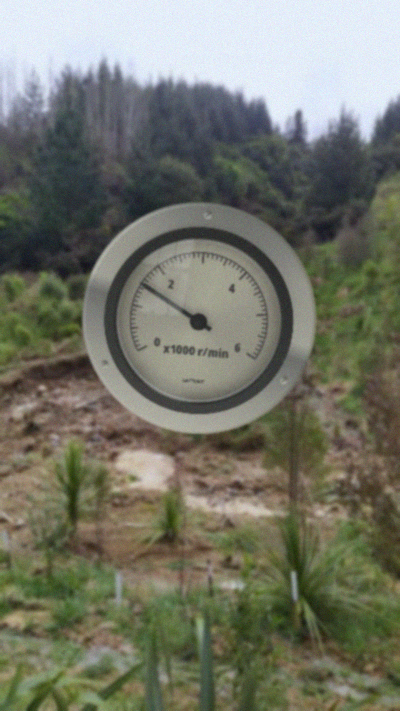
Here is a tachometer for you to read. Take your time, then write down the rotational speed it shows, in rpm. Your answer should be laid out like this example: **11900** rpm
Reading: **1500** rpm
